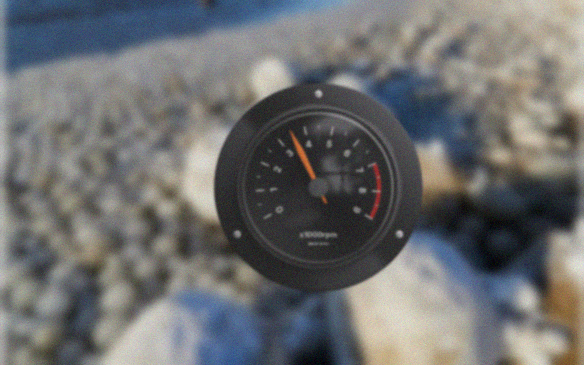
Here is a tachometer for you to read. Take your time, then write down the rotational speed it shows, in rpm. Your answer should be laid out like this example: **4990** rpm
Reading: **3500** rpm
